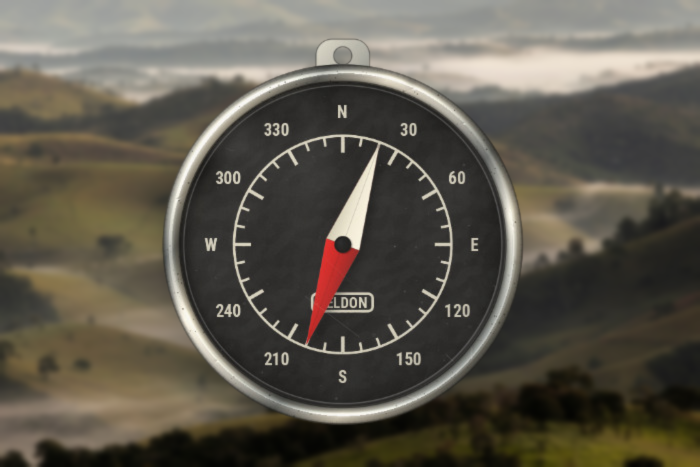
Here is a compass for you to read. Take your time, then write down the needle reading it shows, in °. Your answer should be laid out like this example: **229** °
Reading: **200** °
